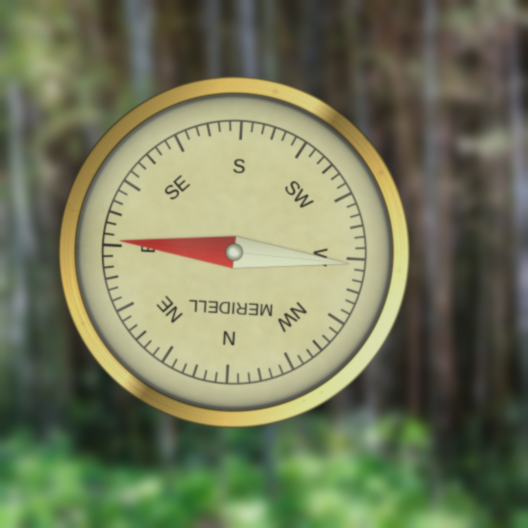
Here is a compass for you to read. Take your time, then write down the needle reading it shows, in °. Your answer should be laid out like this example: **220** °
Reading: **92.5** °
